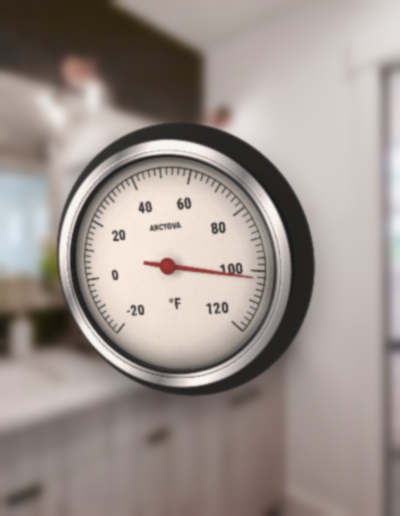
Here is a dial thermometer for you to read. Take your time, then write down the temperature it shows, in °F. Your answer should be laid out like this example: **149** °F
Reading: **102** °F
